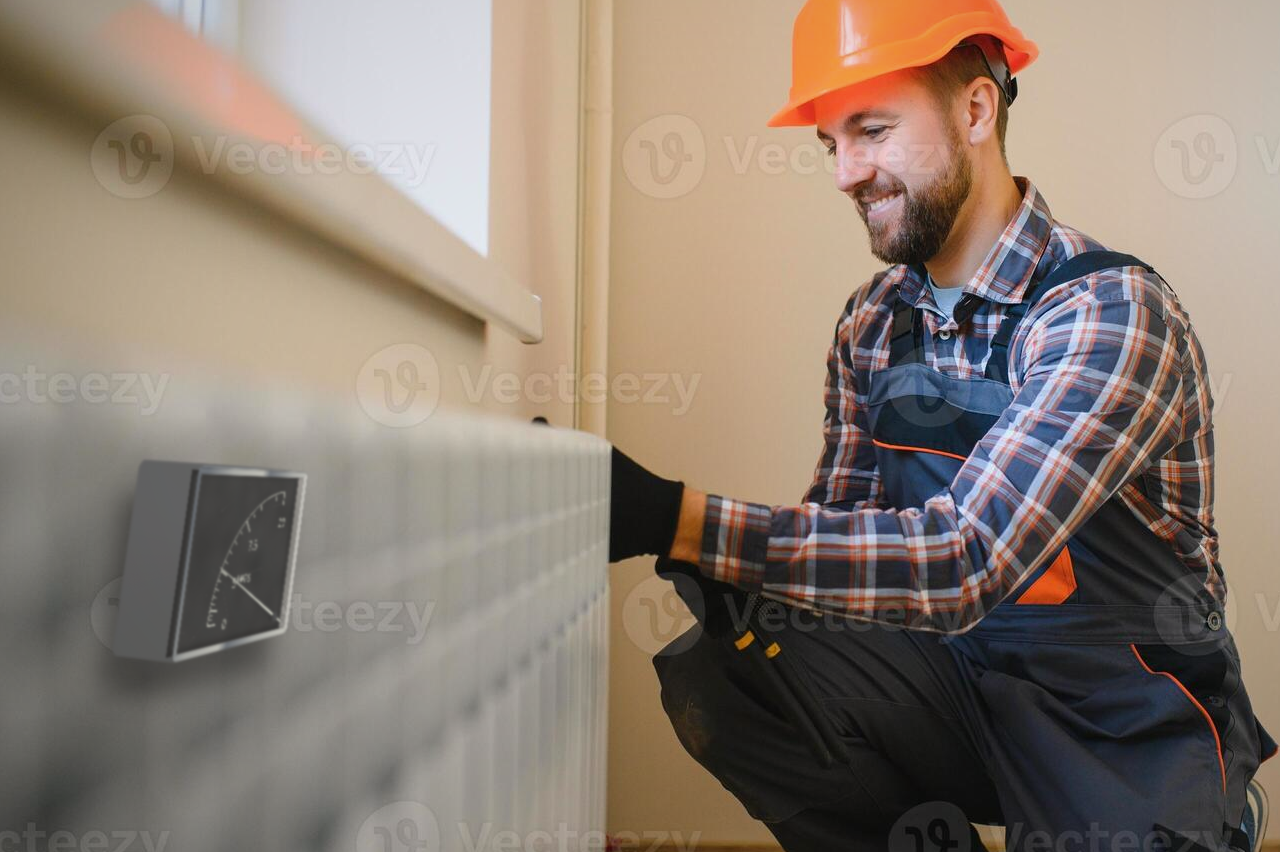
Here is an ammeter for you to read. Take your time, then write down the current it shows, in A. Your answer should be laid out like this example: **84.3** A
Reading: **5** A
